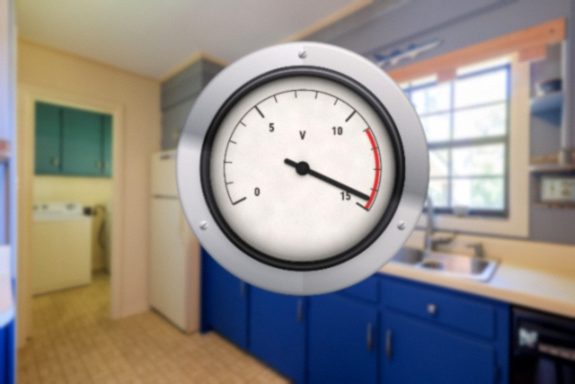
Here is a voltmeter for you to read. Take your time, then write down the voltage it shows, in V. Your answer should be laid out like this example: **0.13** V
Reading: **14.5** V
